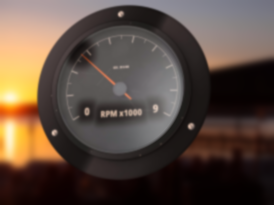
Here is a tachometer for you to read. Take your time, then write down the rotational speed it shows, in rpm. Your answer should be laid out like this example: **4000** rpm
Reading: **2750** rpm
